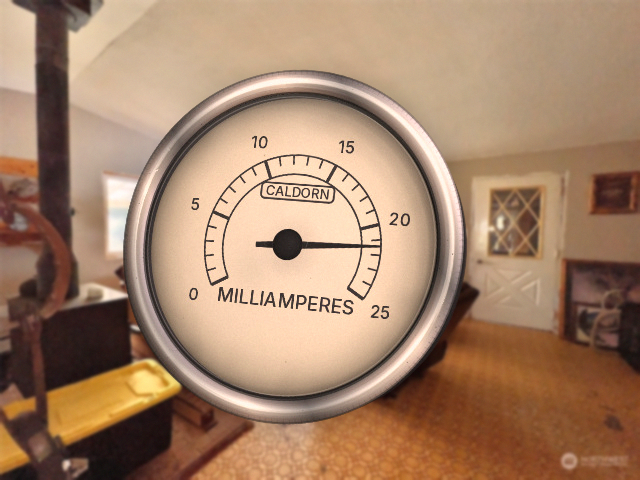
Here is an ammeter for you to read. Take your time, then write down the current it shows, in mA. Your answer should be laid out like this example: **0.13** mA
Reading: **21.5** mA
